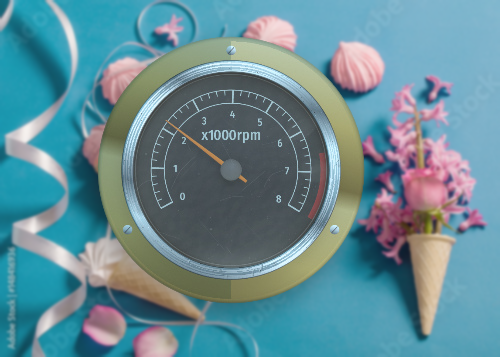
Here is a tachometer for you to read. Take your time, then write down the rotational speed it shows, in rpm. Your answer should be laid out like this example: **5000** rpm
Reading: **2200** rpm
